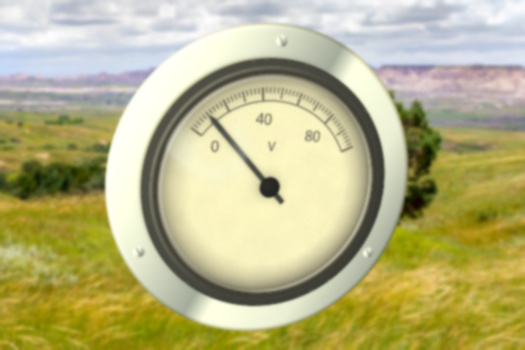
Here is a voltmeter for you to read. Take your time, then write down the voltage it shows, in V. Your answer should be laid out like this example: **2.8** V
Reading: **10** V
